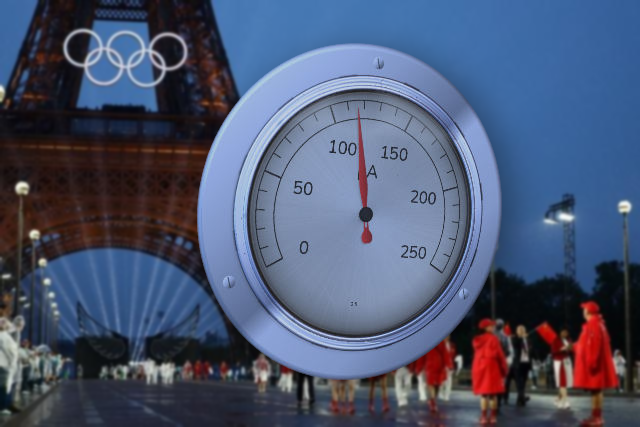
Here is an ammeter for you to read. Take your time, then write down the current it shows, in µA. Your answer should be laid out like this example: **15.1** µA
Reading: **115** µA
